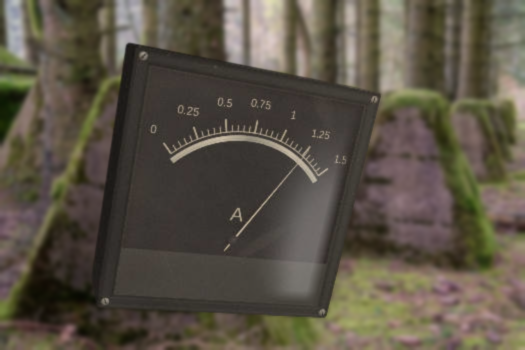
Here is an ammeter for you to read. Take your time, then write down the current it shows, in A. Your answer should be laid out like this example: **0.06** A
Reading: **1.25** A
